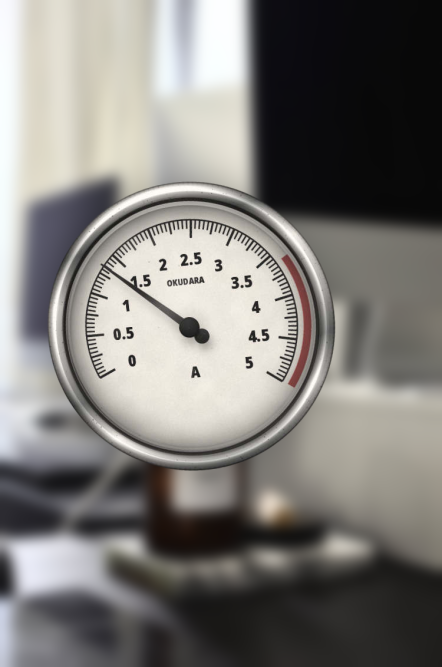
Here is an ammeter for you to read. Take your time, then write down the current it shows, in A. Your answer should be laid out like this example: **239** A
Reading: **1.35** A
